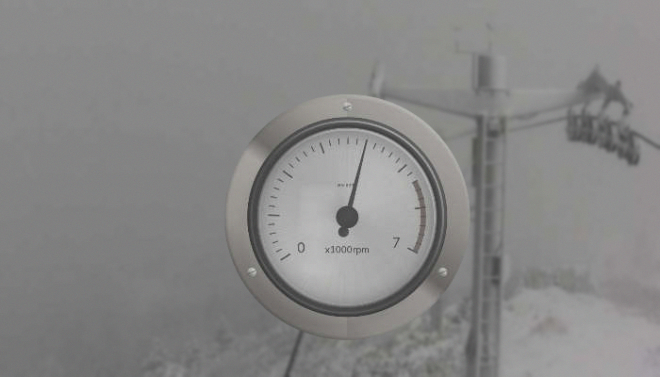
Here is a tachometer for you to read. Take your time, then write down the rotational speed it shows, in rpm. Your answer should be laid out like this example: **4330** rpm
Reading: **4000** rpm
